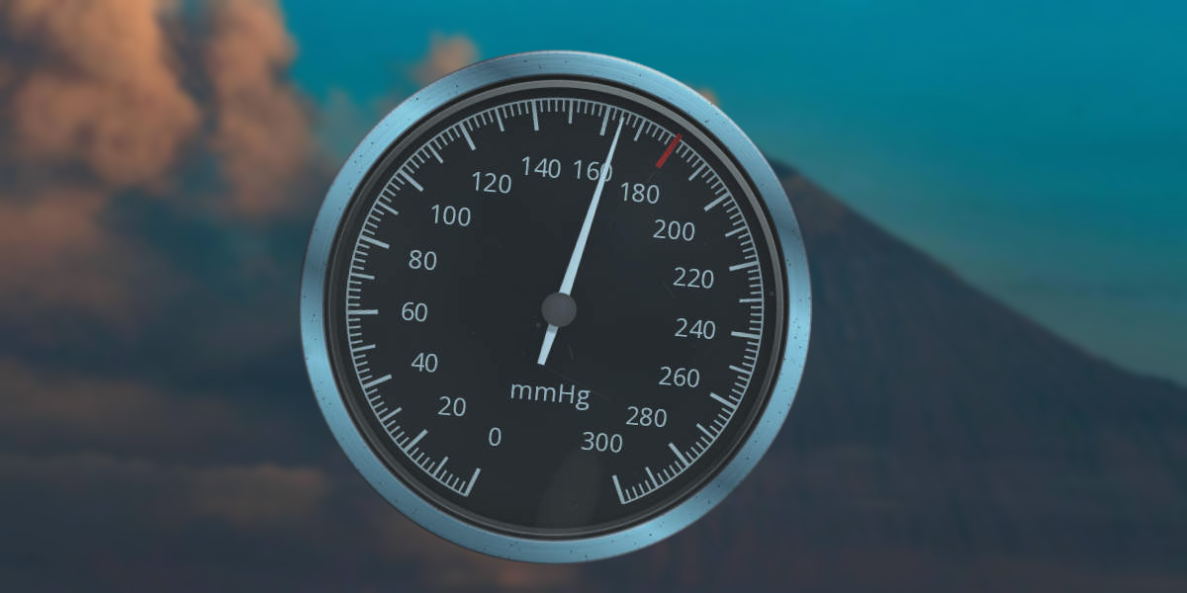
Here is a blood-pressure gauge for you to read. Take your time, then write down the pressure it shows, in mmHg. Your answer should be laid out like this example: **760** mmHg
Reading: **164** mmHg
